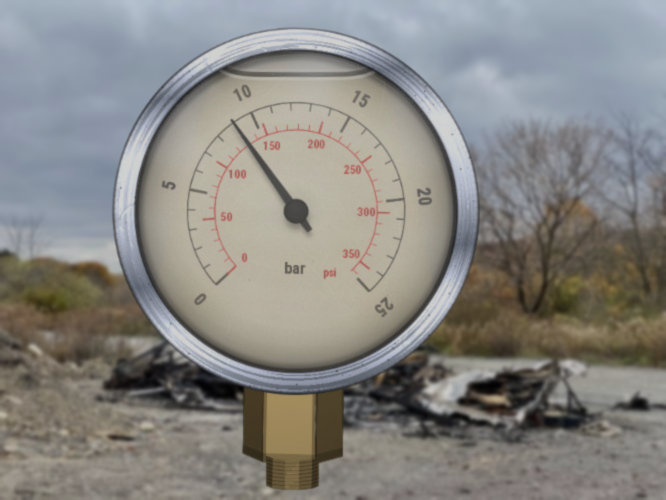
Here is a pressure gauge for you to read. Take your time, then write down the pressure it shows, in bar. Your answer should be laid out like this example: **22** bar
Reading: **9** bar
